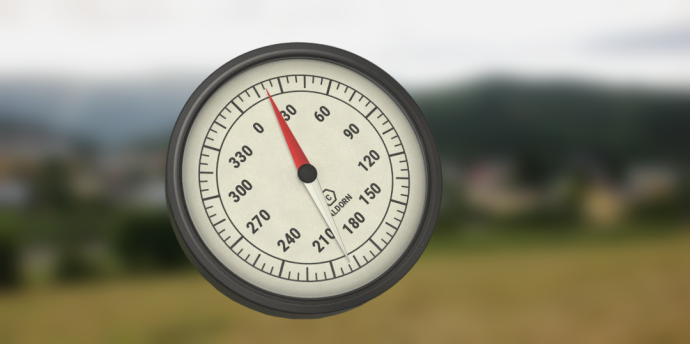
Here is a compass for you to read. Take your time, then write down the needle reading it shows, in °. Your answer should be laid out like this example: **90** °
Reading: **20** °
